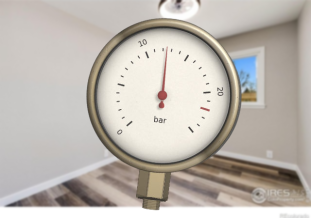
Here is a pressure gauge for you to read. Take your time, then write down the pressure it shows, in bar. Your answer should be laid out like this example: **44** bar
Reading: **12.5** bar
